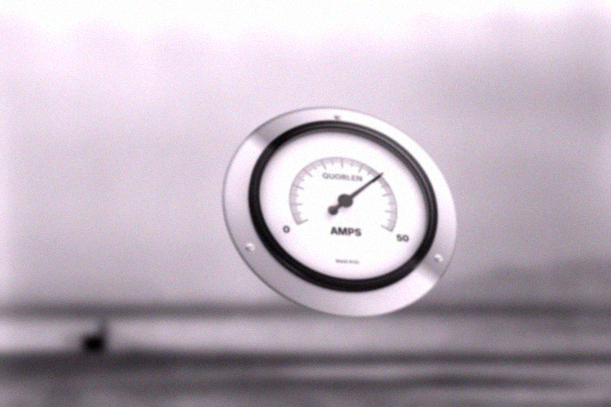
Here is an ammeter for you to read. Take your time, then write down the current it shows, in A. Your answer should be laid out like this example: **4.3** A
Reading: **35** A
